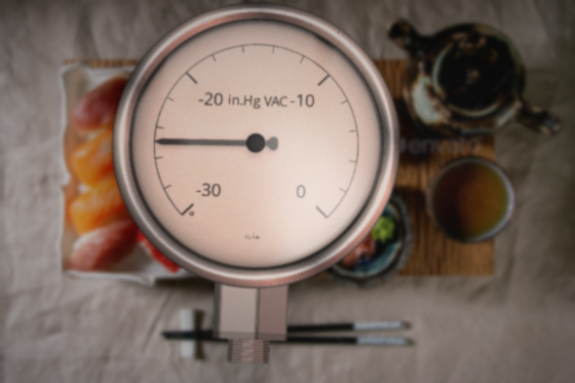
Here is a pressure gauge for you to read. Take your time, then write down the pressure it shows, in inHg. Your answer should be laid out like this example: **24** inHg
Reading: **-25** inHg
